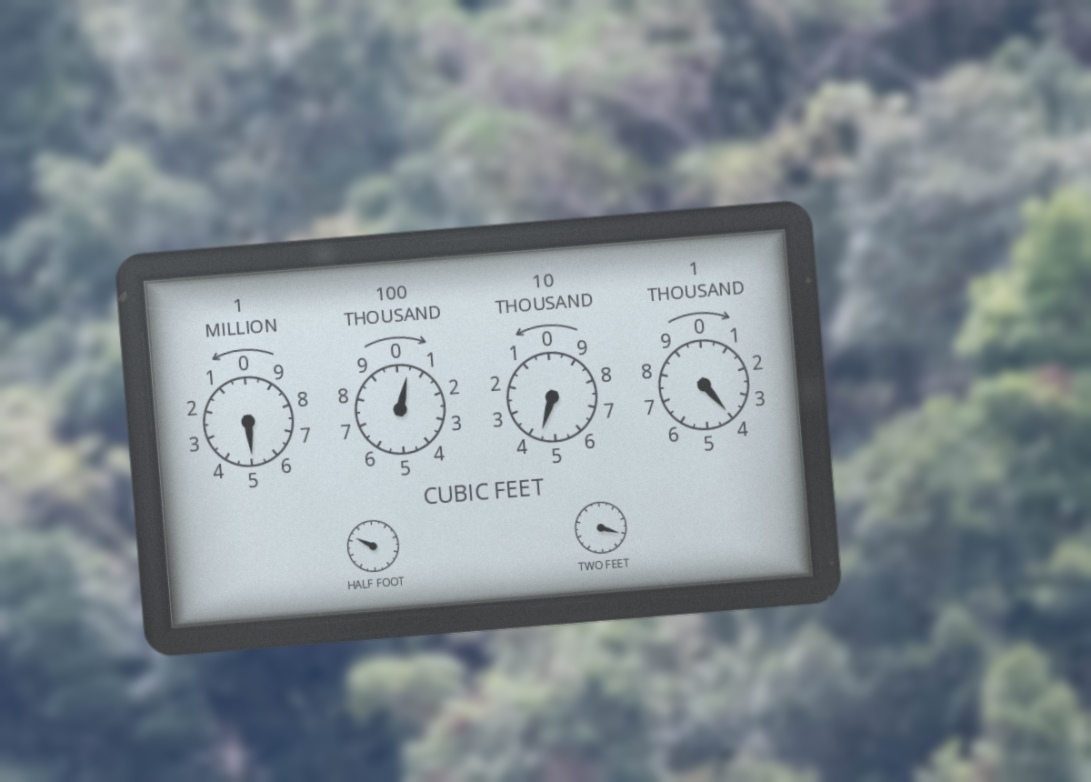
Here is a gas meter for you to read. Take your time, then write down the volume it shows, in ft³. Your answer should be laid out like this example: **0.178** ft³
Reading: **504400** ft³
